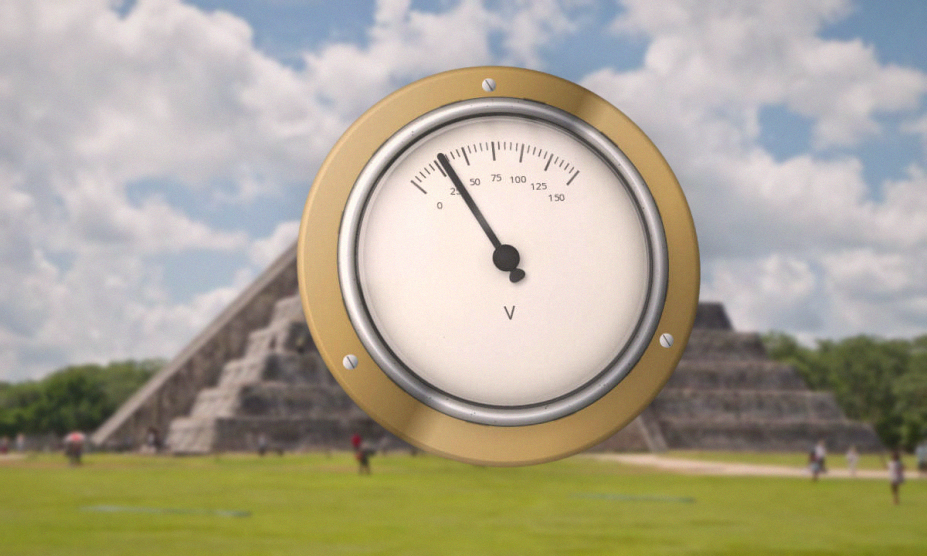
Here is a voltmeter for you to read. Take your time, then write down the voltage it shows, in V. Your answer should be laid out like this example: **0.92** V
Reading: **30** V
